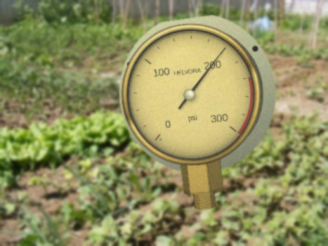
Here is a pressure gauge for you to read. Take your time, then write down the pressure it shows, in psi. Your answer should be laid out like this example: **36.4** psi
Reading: **200** psi
